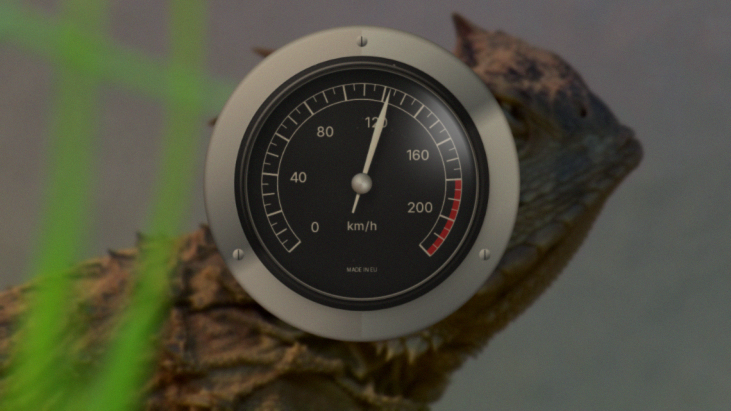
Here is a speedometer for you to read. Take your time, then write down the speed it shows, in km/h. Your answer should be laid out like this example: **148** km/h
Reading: **122.5** km/h
